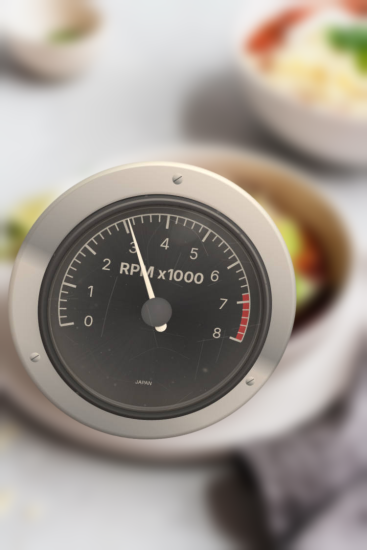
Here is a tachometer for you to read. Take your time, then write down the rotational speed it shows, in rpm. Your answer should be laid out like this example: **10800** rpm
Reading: **3100** rpm
